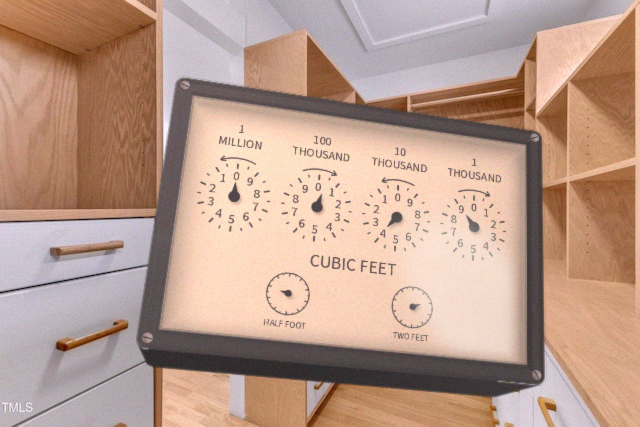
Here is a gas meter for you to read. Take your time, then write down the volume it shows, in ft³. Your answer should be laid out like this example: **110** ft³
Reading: **3900** ft³
